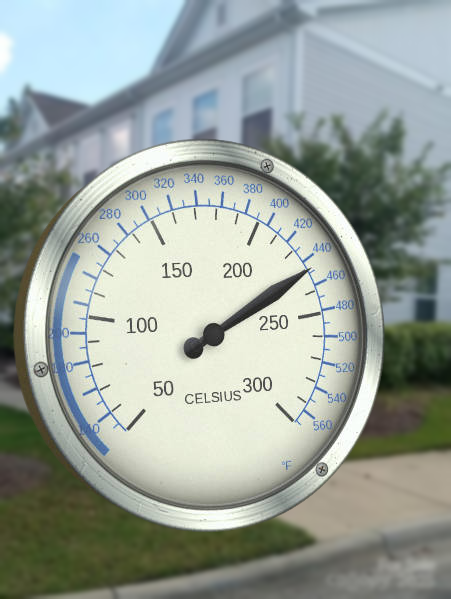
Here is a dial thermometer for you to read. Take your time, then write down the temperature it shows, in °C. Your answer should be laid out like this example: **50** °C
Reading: **230** °C
